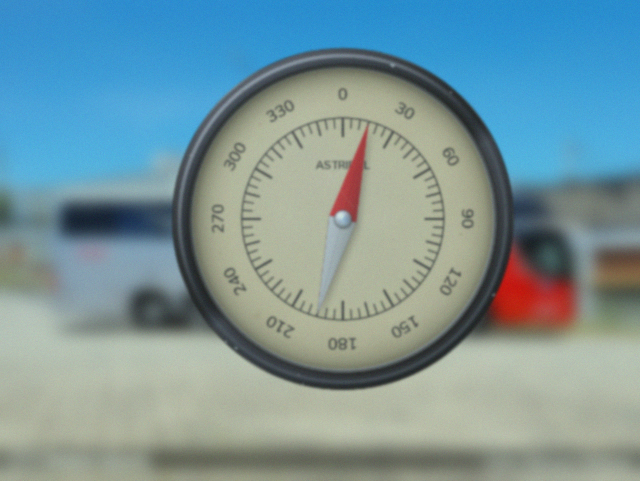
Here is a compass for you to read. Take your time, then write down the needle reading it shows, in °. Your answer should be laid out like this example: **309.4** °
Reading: **15** °
